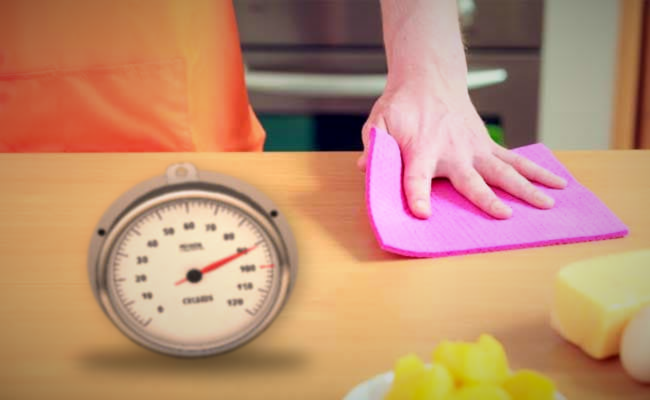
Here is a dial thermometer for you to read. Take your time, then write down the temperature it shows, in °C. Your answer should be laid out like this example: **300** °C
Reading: **90** °C
